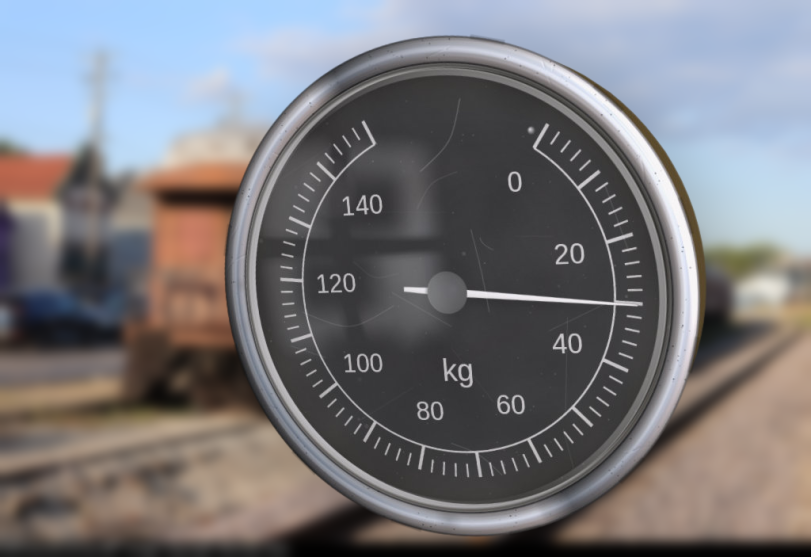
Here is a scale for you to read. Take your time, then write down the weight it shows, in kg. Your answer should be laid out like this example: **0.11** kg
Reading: **30** kg
